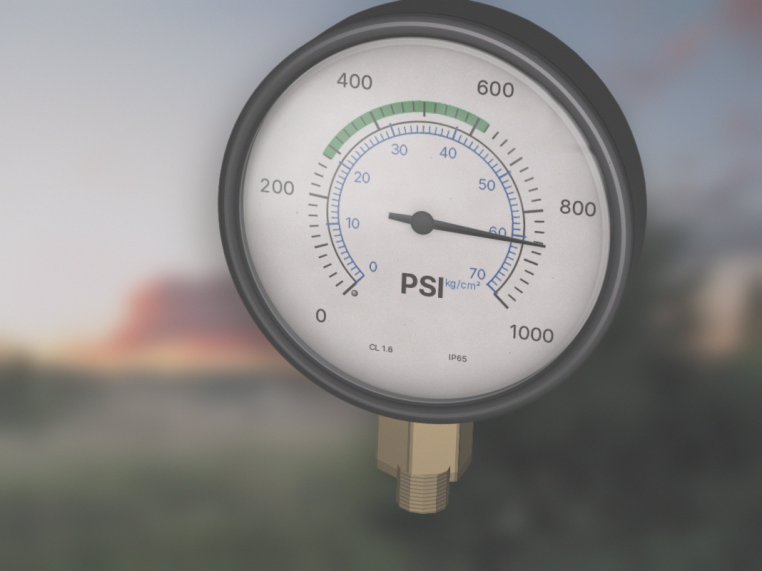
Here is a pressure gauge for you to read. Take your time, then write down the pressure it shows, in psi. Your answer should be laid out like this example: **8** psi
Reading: **860** psi
